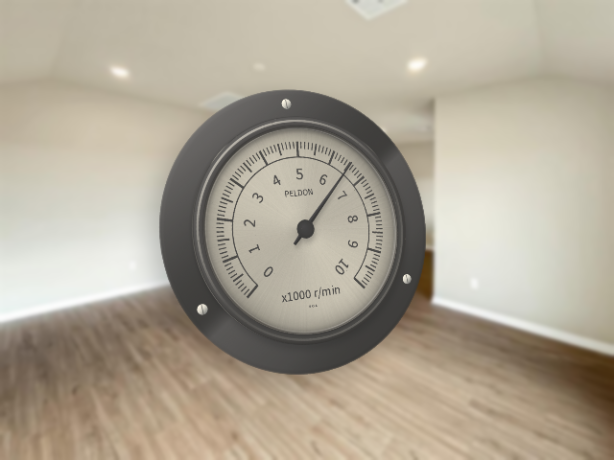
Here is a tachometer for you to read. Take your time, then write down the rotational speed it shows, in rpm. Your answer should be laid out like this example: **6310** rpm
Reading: **6500** rpm
